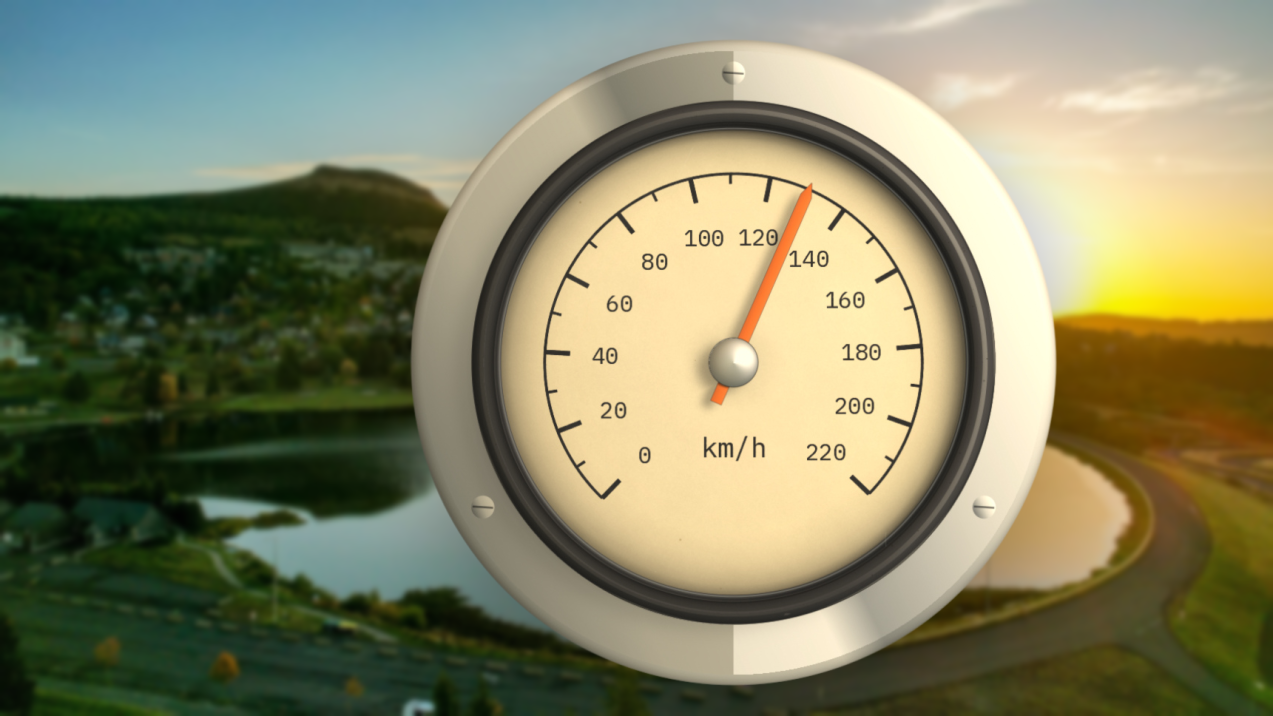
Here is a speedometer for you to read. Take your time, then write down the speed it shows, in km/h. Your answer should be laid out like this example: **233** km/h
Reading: **130** km/h
